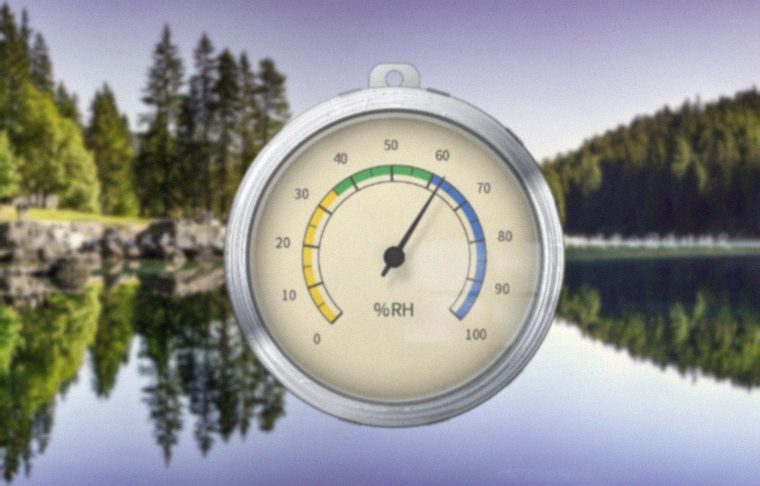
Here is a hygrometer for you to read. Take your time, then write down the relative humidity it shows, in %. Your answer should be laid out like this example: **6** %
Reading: **62.5** %
